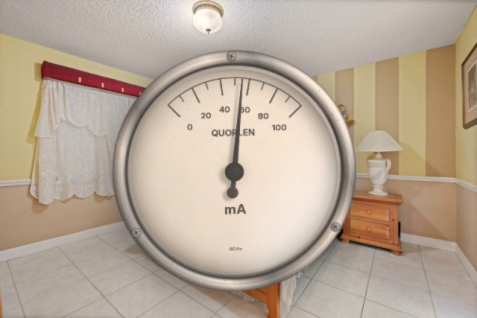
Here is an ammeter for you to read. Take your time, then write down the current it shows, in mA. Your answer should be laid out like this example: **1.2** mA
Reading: **55** mA
